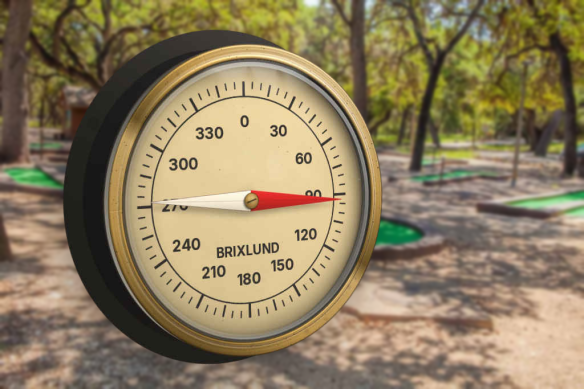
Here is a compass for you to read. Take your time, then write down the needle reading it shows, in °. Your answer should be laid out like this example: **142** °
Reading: **92.5** °
